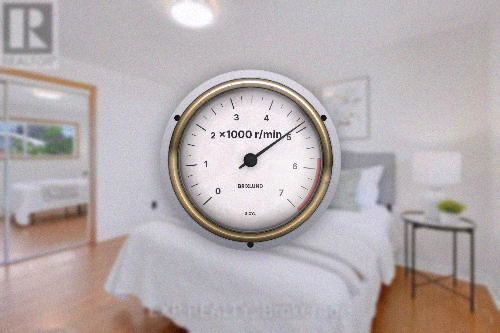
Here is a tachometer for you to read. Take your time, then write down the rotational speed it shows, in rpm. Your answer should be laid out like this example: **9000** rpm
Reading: **4875** rpm
